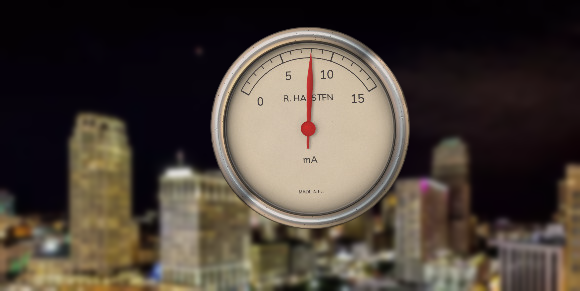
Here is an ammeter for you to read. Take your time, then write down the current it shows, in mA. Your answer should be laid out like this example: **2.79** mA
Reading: **8** mA
